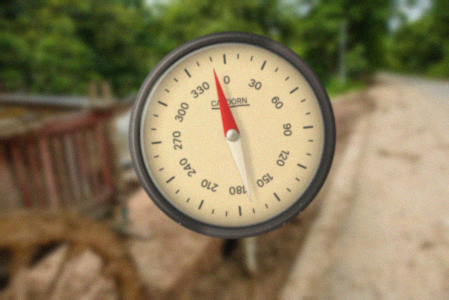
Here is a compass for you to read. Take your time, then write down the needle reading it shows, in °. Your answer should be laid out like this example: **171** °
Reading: **350** °
